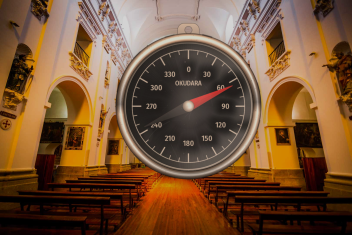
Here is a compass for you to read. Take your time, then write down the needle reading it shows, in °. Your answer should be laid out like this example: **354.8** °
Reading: **65** °
